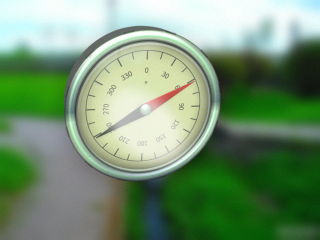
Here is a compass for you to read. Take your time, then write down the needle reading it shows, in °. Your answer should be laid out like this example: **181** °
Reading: **60** °
